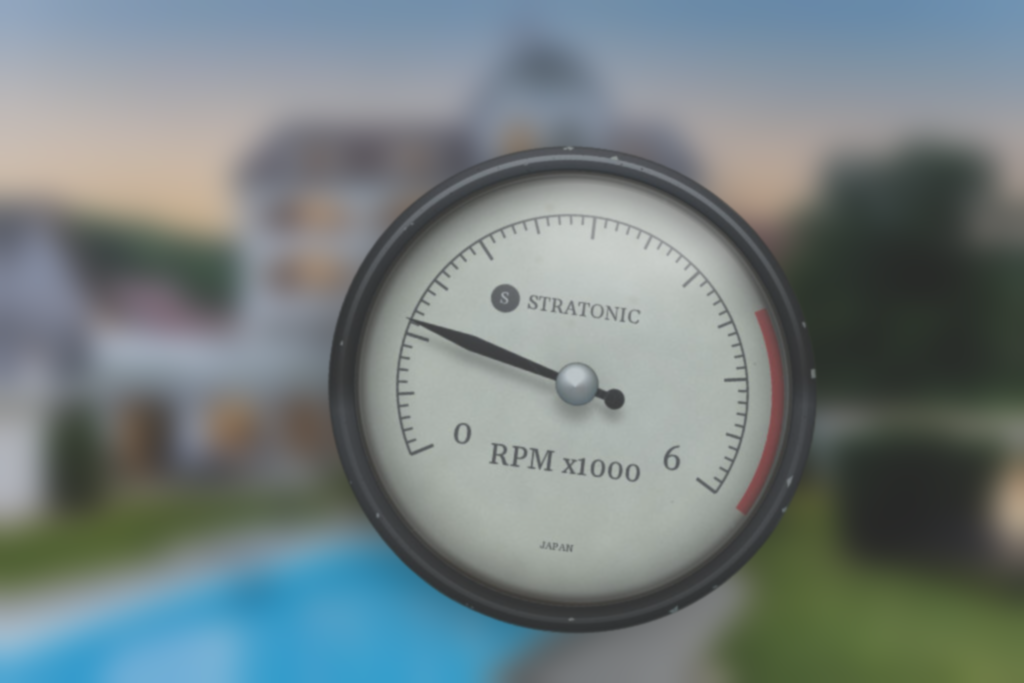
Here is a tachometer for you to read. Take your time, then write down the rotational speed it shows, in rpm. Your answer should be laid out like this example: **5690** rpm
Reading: **1100** rpm
